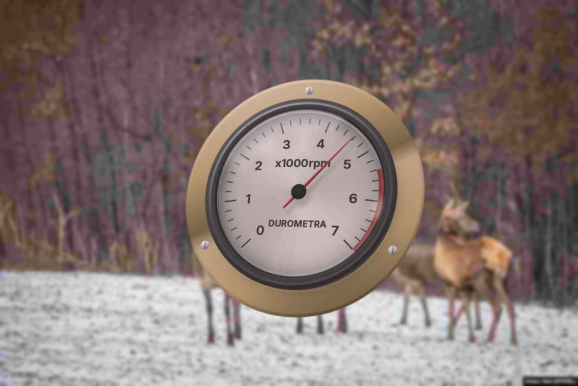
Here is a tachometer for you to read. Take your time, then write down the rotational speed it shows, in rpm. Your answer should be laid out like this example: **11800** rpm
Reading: **4600** rpm
